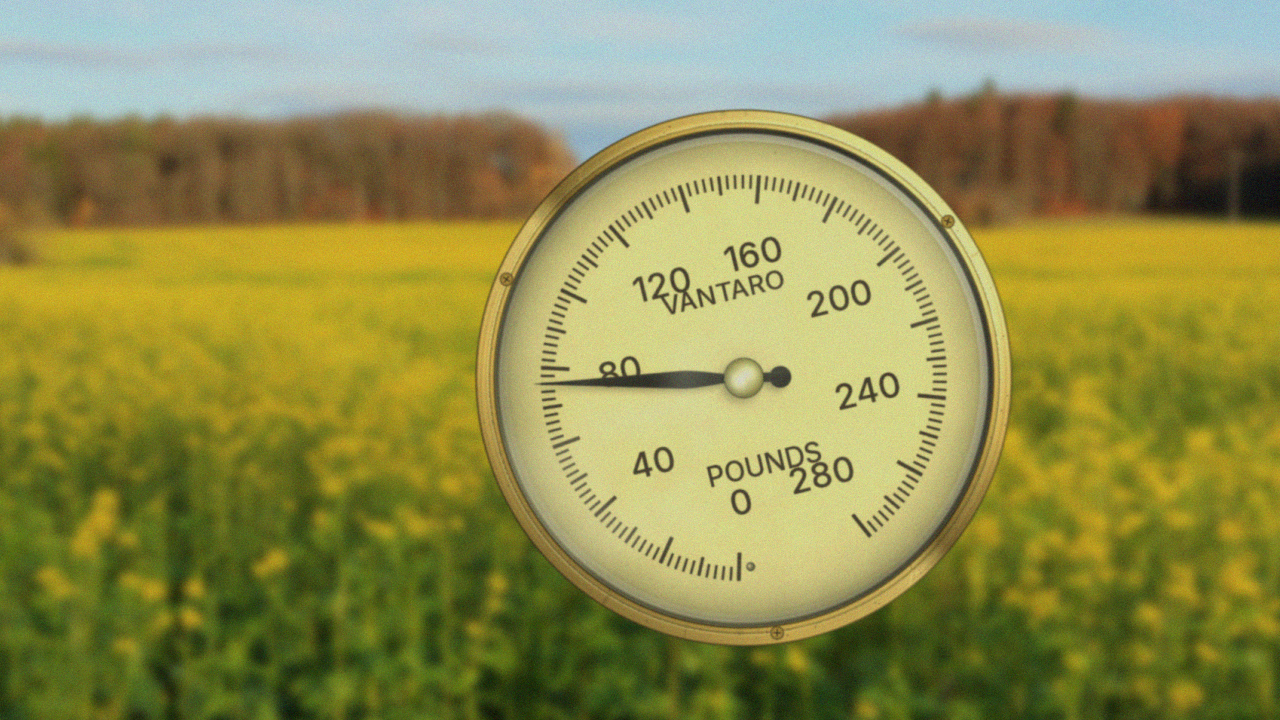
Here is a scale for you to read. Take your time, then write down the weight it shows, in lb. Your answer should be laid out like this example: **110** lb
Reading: **76** lb
